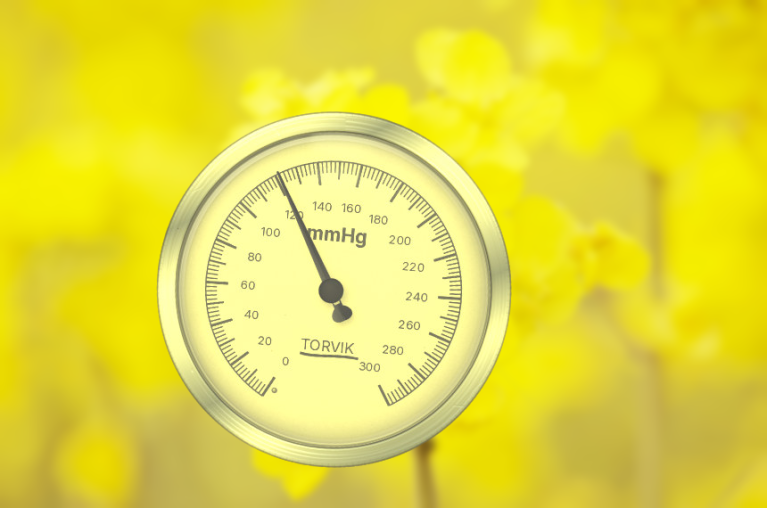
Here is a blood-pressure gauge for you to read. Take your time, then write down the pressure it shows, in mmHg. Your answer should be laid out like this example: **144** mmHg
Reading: **122** mmHg
